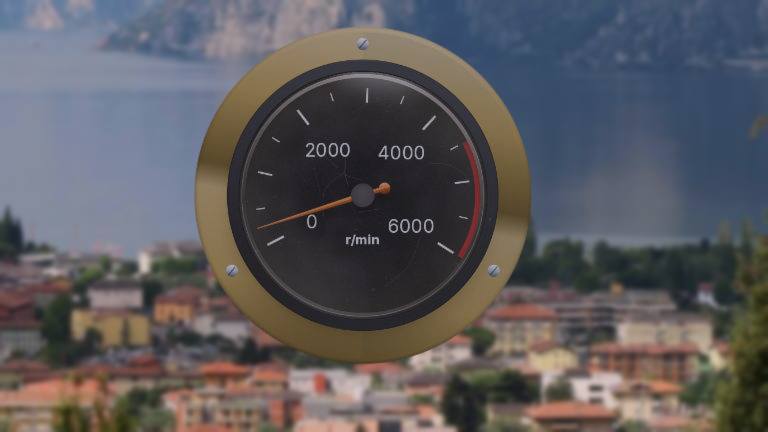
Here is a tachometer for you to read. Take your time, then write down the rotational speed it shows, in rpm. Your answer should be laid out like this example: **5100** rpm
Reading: **250** rpm
